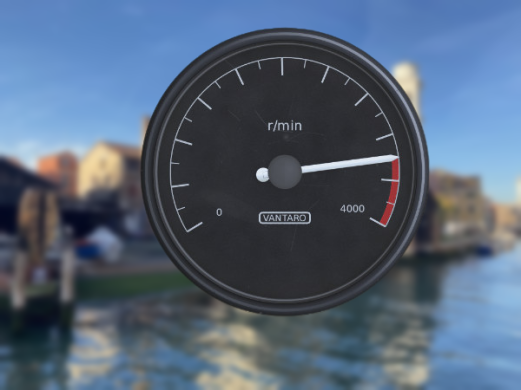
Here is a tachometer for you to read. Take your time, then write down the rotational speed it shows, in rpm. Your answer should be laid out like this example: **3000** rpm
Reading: **3400** rpm
